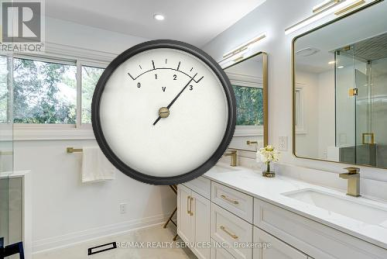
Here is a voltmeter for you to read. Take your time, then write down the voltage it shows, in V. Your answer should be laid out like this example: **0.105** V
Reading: **2.75** V
